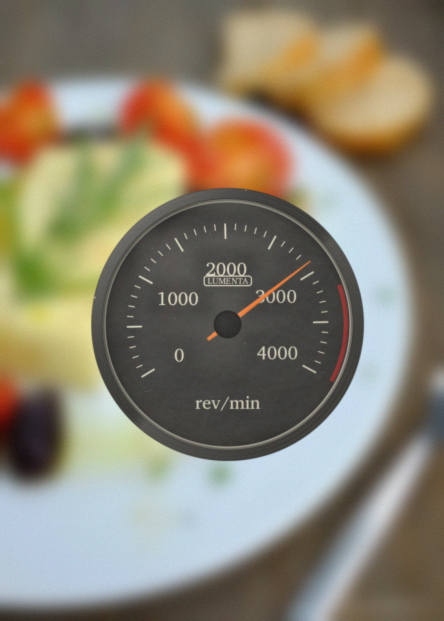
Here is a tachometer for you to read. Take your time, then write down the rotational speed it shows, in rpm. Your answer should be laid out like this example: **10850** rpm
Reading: **2900** rpm
